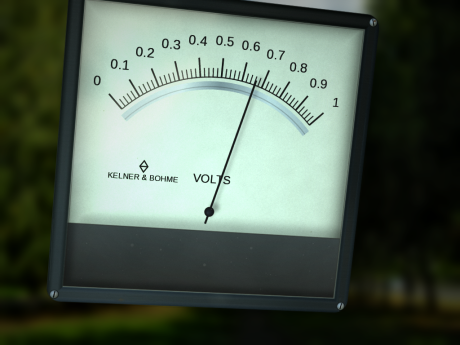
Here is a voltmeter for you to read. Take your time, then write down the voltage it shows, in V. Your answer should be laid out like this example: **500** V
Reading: **0.66** V
